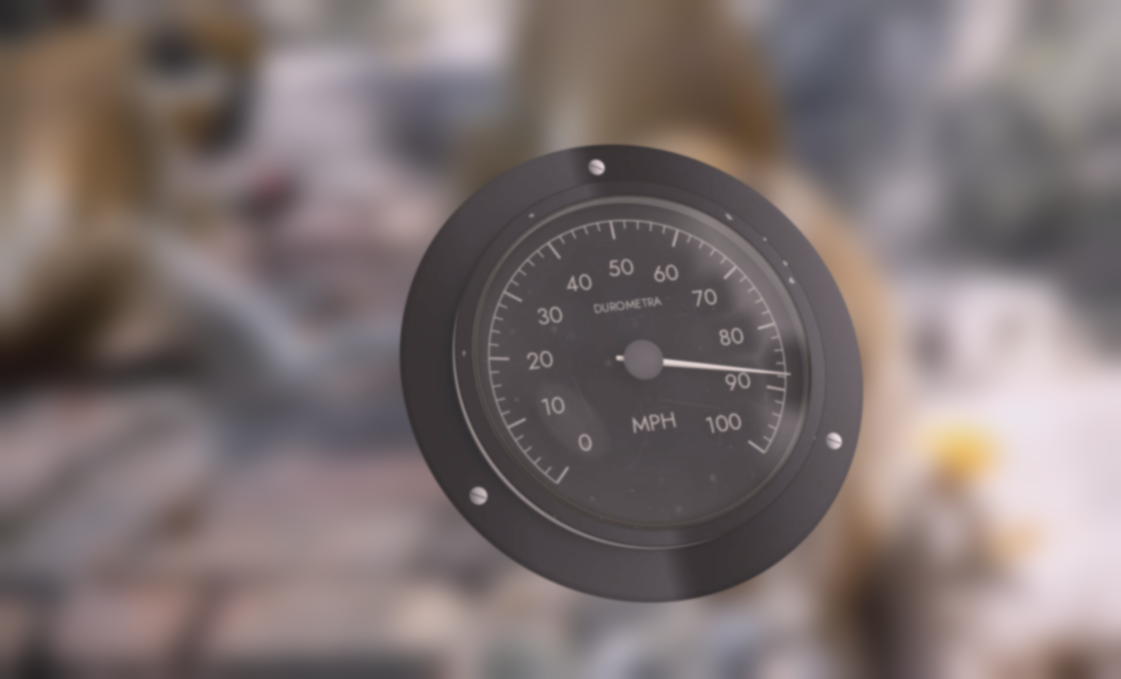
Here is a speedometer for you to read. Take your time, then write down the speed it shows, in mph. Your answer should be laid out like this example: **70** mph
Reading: **88** mph
